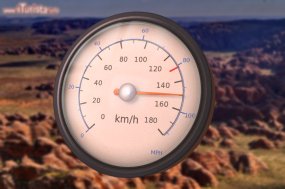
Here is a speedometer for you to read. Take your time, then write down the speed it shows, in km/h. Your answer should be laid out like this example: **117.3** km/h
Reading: **150** km/h
